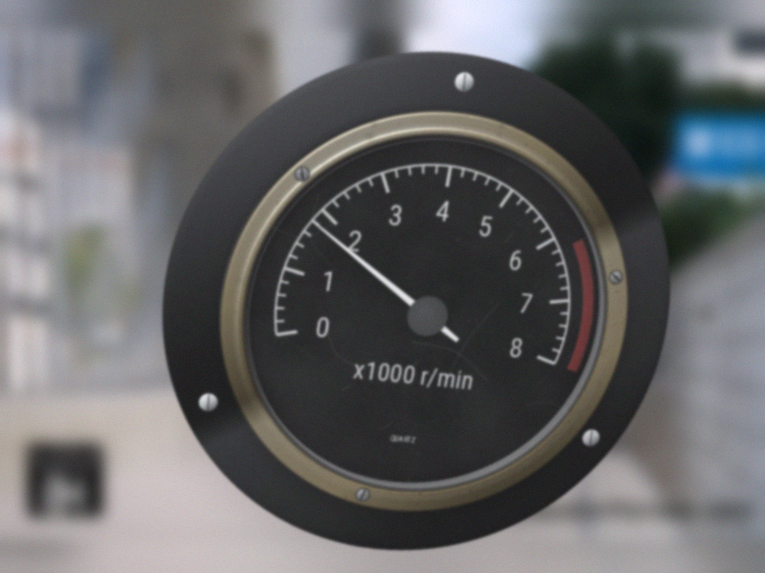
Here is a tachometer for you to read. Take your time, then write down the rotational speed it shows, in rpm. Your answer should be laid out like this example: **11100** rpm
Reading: **1800** rpm
